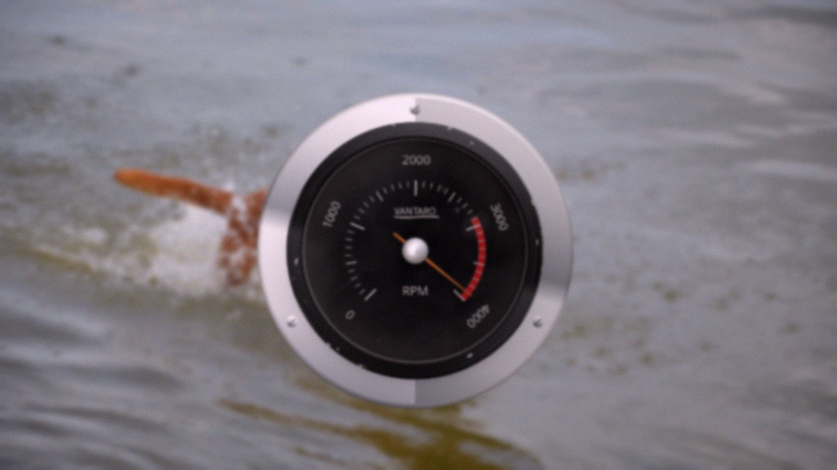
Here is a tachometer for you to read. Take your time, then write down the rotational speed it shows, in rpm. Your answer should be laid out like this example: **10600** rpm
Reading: **3900** rpm
